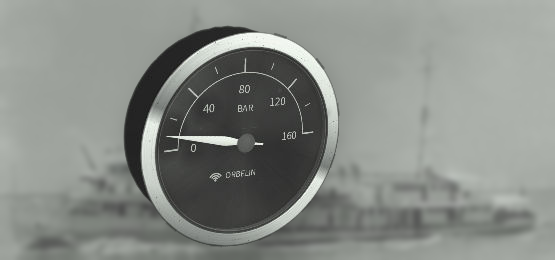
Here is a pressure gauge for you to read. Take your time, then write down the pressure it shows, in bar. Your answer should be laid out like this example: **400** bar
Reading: **10** bar
